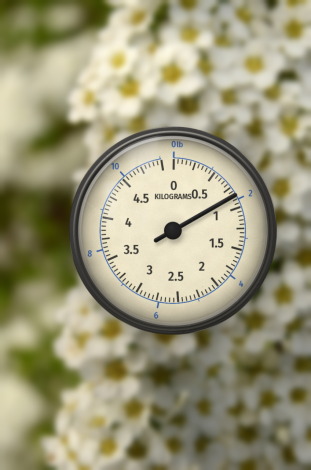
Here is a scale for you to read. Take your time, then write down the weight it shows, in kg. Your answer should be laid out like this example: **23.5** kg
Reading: **0.85** kg
